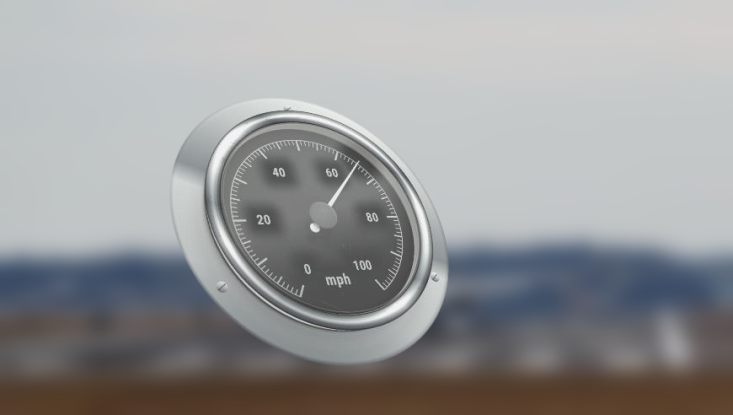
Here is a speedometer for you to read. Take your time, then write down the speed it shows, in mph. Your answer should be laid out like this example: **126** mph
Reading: **65** mph
